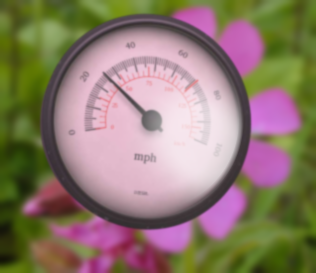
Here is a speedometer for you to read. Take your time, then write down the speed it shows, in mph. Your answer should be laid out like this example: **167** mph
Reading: **25** mph
